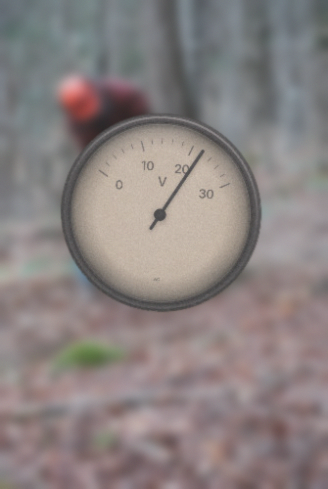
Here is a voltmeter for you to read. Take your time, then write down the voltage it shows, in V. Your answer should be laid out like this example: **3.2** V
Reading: **22** V
